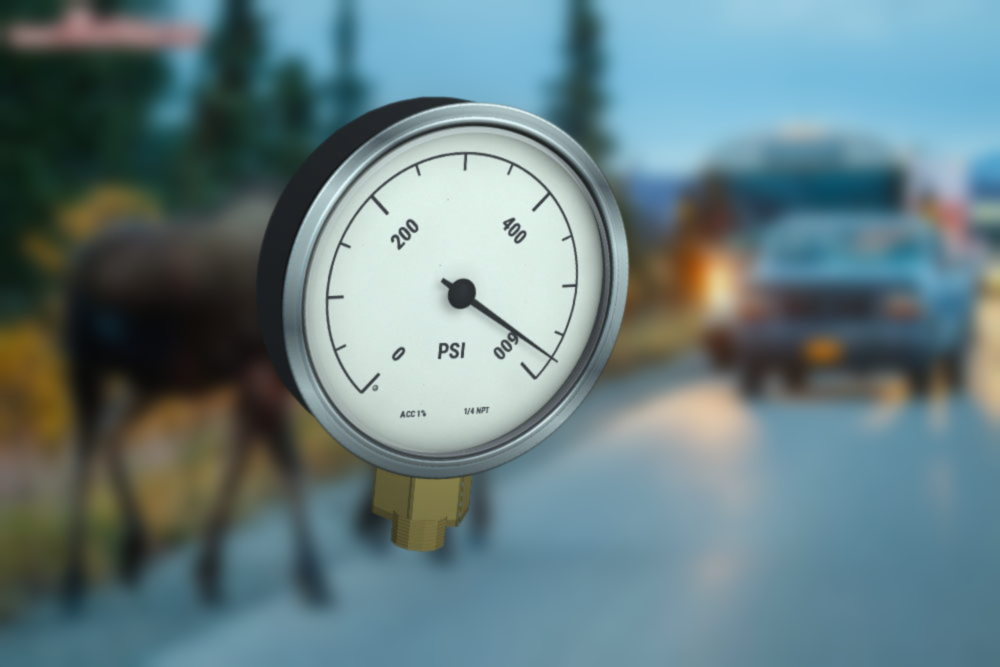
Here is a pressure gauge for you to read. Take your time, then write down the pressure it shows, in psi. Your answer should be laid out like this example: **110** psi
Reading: **575** psi
